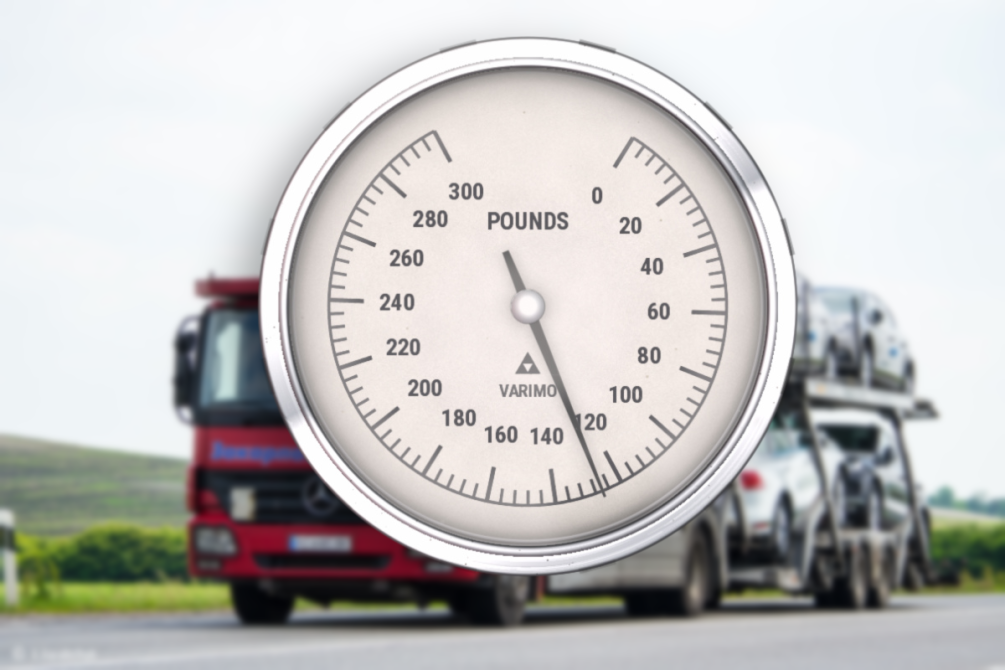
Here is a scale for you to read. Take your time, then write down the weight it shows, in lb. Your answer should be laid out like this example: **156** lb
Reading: **126** lb
